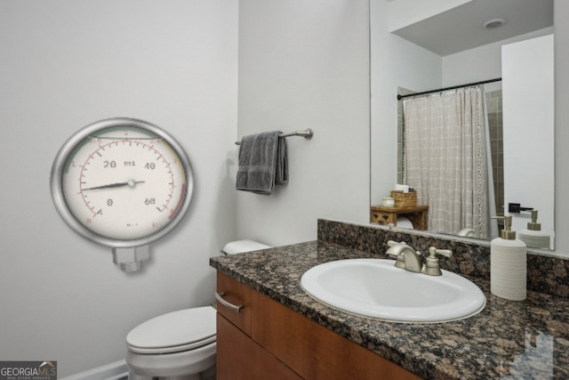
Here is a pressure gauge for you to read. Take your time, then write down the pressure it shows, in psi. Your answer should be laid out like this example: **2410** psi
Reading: **8** psi
